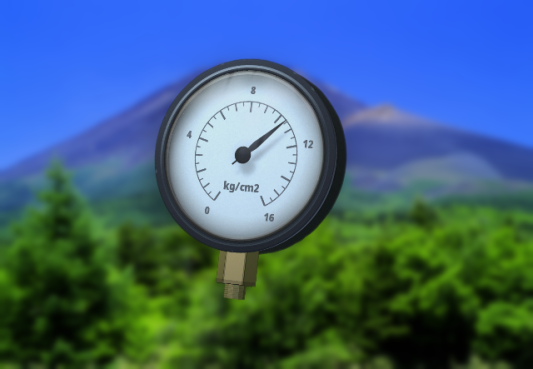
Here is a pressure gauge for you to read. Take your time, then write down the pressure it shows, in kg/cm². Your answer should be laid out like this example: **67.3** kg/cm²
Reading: **10.5** kg/cm²
